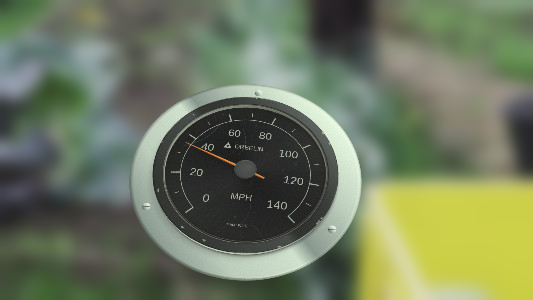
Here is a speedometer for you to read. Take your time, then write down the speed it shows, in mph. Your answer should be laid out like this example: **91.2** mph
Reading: **35** mph
